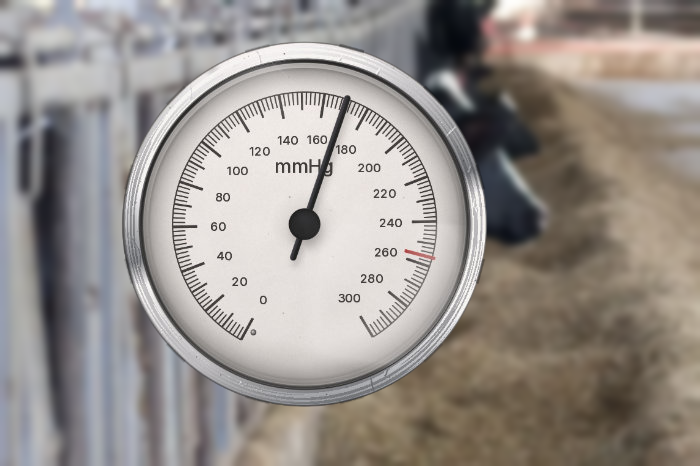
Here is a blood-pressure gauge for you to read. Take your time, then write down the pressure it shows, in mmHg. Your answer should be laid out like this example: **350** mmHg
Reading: **170** mmHg
